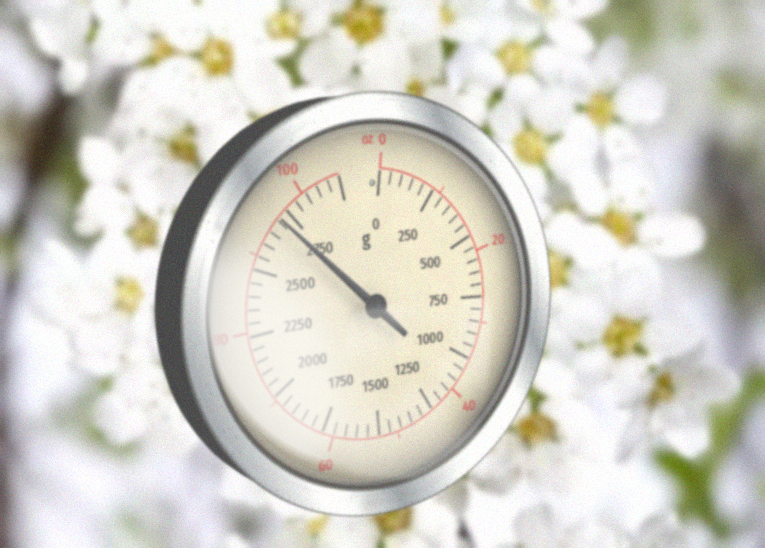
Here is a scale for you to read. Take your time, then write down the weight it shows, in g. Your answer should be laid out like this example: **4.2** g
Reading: **2700** g
